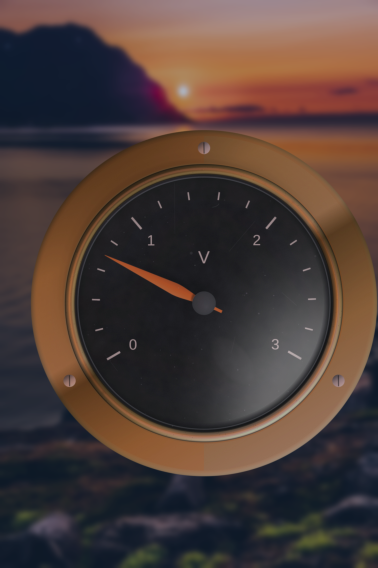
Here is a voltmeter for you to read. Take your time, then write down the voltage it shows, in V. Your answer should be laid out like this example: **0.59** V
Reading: **0.7** V
